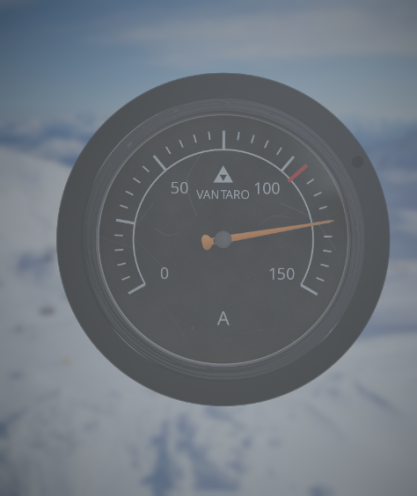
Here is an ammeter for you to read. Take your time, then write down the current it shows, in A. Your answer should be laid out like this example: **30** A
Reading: **125** A
